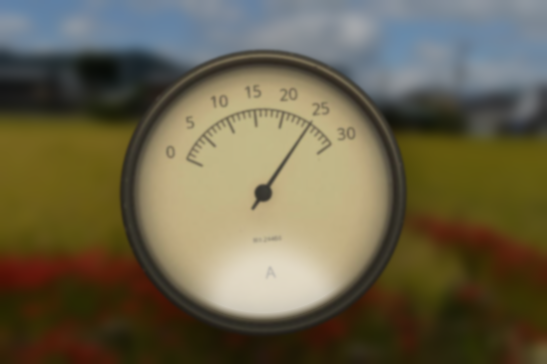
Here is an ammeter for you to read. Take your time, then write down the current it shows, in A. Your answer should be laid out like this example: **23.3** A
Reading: **25** A
